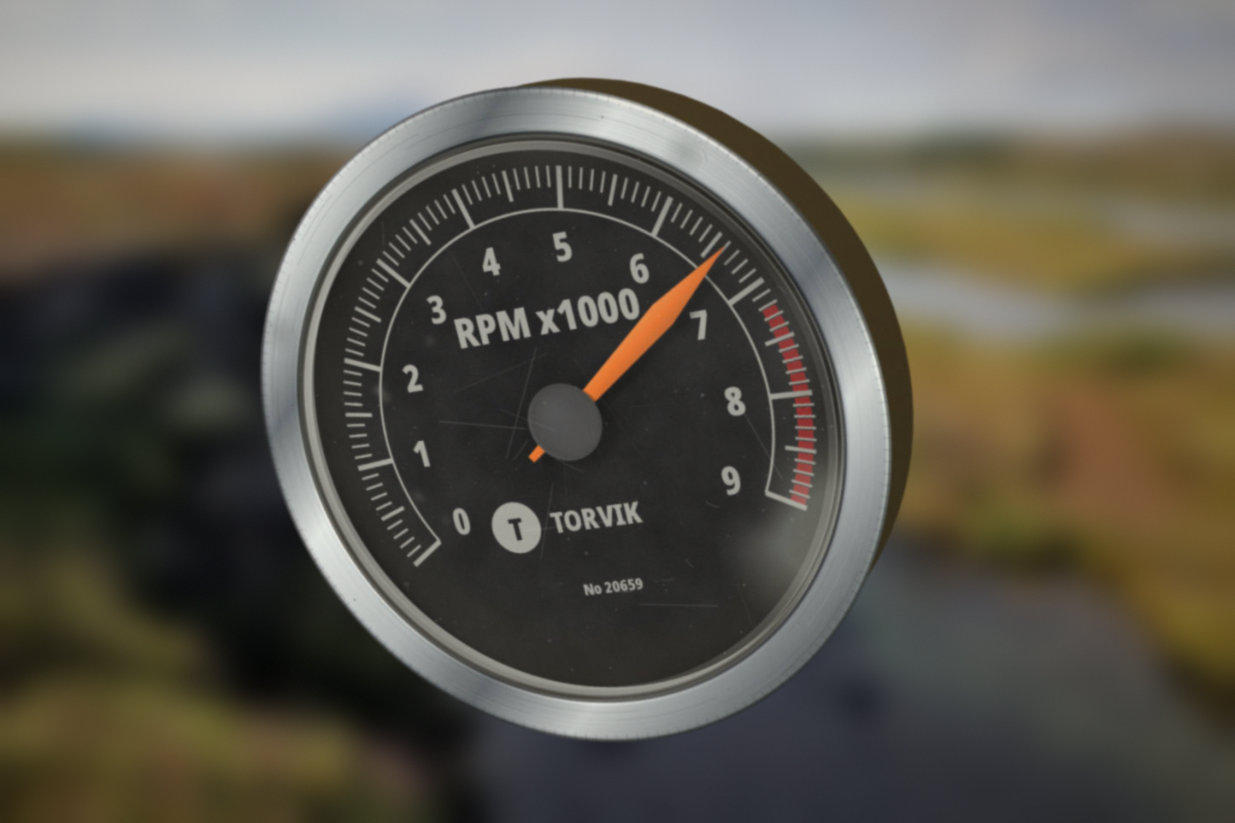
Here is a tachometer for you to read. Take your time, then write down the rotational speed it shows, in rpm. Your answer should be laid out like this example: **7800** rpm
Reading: **6600** rpm
